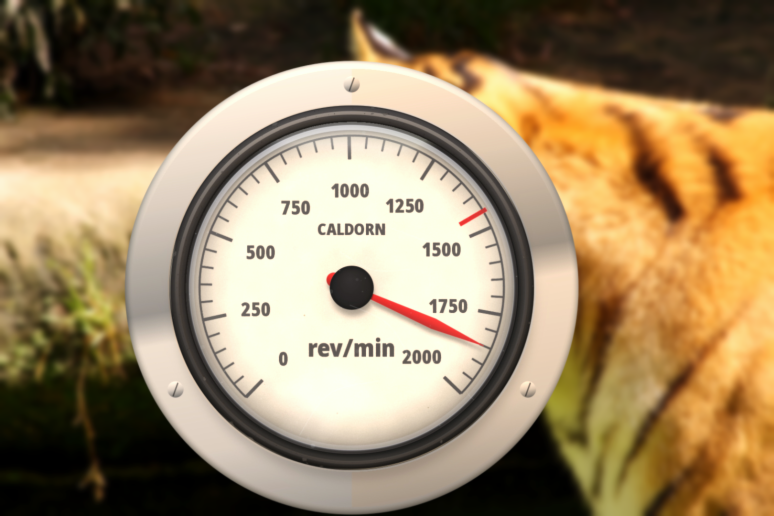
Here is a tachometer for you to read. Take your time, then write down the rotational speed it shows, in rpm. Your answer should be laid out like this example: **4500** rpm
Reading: **1850** rpm
